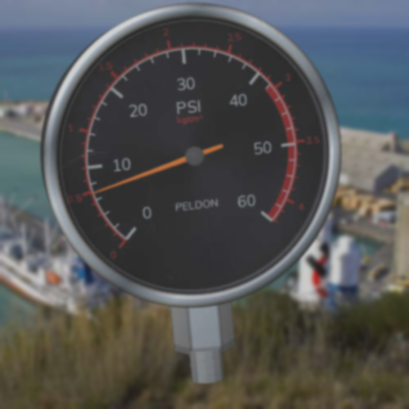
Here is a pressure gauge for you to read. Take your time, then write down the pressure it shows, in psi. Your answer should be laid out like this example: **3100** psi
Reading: **7** psi
